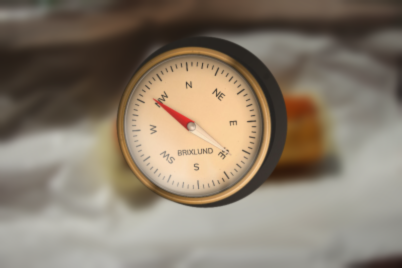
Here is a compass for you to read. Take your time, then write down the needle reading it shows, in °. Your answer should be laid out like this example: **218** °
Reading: **310** °
